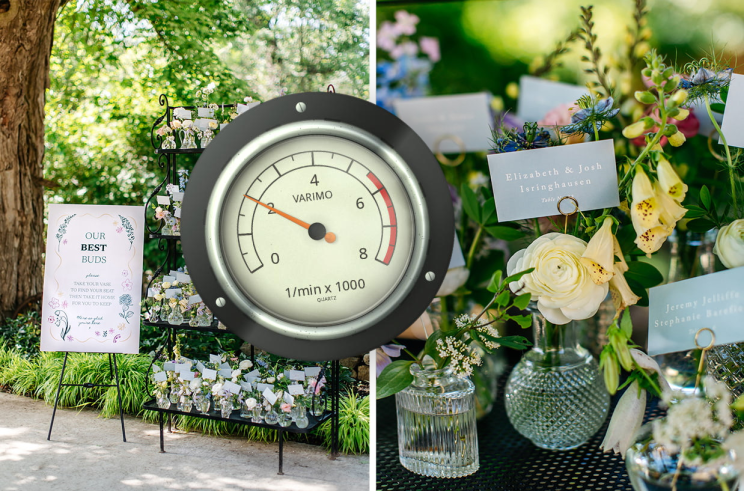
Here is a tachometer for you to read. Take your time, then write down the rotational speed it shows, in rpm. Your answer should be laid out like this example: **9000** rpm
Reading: **2000** rpm
